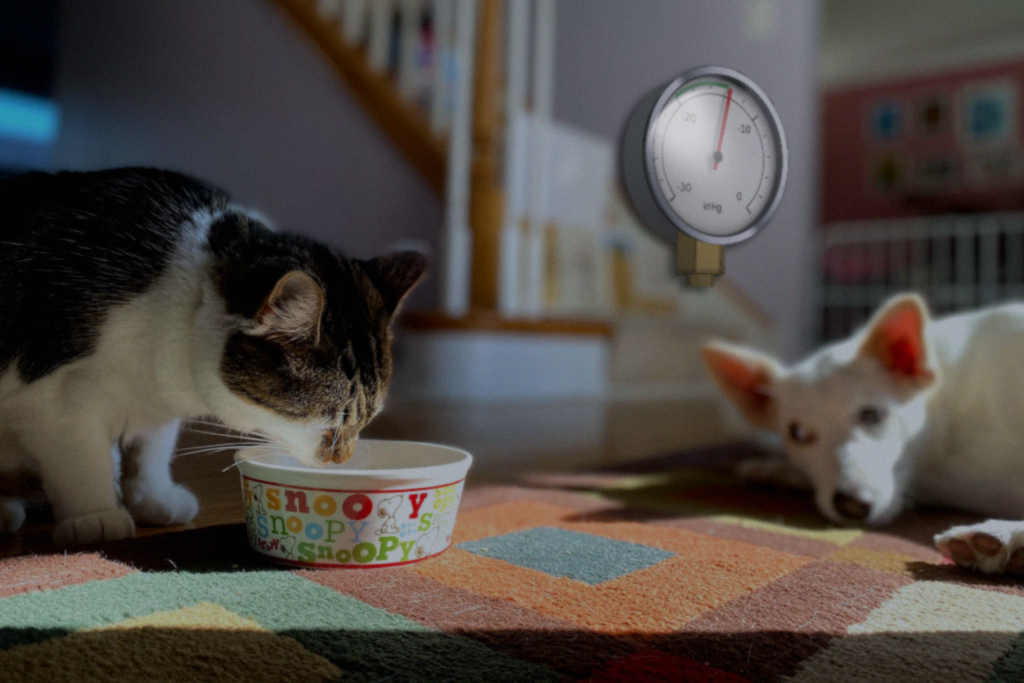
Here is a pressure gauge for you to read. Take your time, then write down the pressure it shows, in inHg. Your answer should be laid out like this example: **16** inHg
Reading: **-14** inHg
